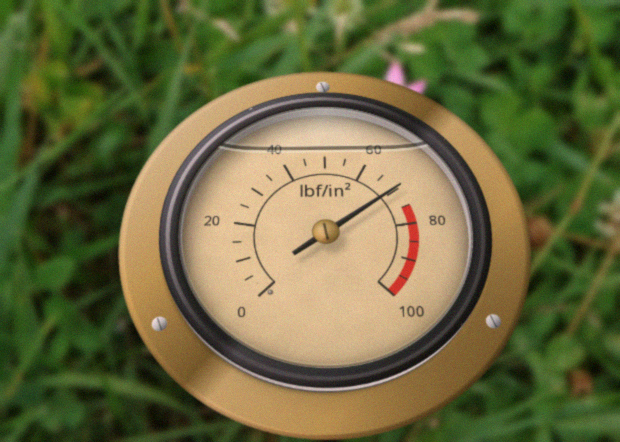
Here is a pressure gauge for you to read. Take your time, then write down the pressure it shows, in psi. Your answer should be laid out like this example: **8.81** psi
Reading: **70** psi
